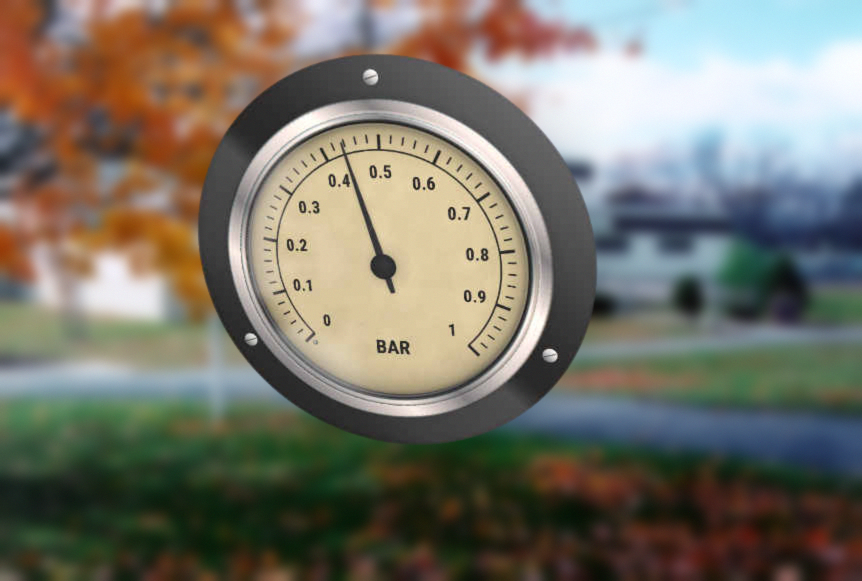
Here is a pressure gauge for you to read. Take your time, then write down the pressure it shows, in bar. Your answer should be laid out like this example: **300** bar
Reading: **0.44** bar
